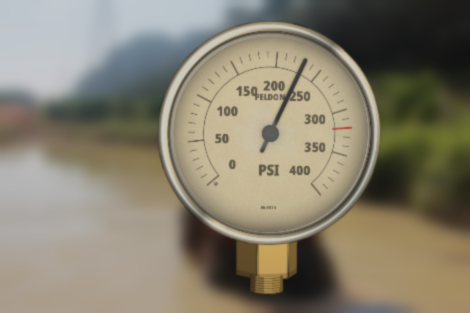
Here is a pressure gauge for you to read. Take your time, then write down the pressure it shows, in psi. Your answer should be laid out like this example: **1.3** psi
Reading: **230** psi
